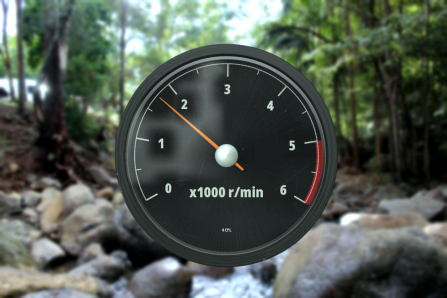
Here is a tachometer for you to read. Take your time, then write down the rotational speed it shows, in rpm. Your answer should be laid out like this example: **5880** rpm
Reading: **1750** rpm
